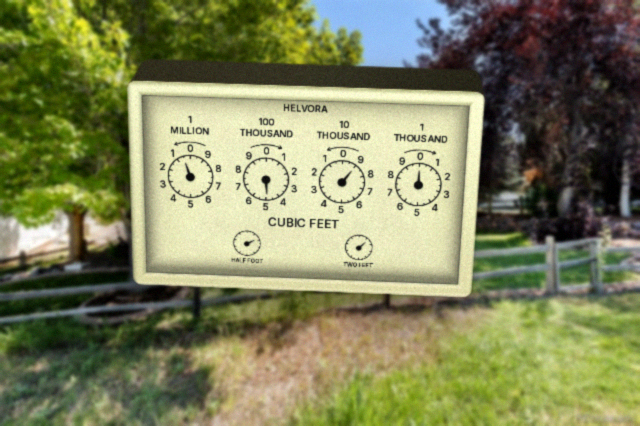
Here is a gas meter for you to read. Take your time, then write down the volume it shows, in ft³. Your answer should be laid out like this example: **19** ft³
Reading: **49000** ft³
